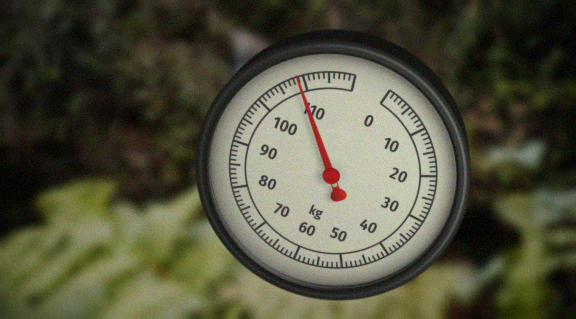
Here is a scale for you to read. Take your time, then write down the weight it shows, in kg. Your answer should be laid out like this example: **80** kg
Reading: **109** kg
